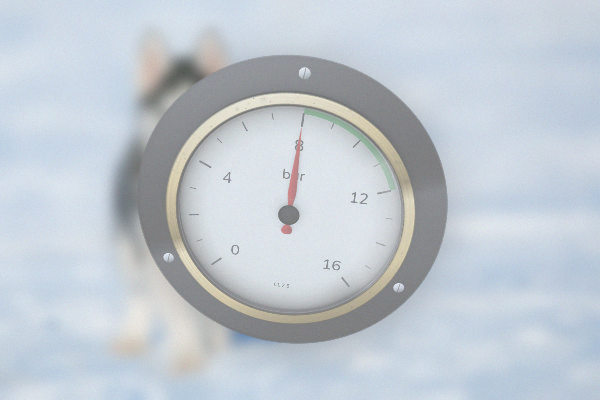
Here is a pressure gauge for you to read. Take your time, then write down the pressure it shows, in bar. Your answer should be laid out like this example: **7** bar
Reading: **8** bar
